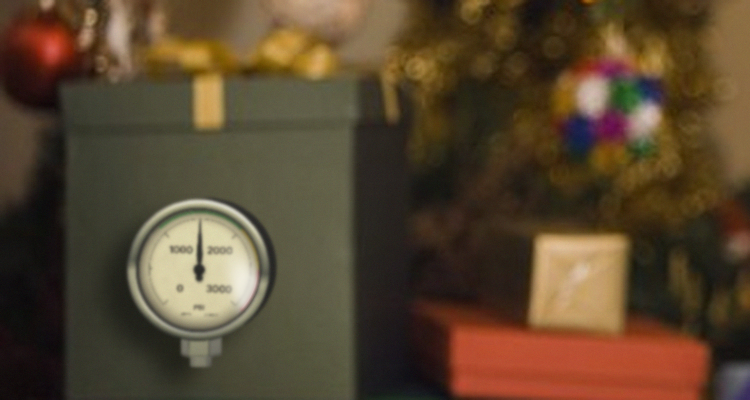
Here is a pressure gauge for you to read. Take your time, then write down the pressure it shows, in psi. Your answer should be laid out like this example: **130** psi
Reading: **1500** psi
